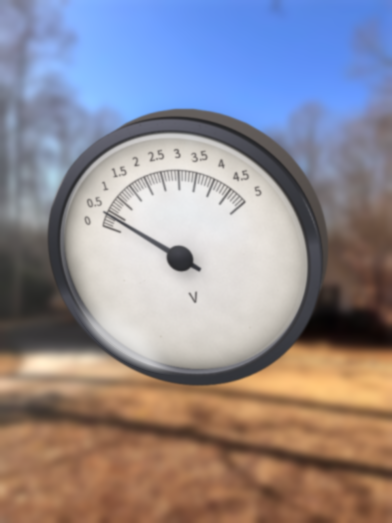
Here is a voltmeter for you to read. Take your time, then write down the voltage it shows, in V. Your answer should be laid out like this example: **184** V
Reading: **0.5** V
